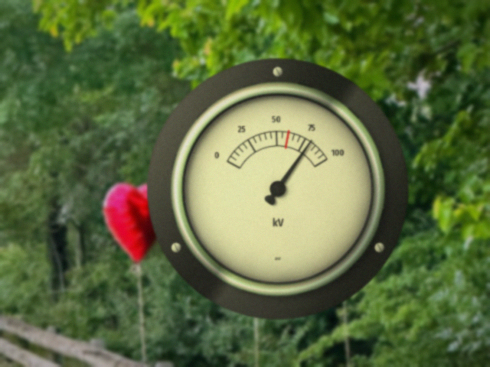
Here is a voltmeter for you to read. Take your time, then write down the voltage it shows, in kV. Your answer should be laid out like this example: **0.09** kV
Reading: **80** kV
